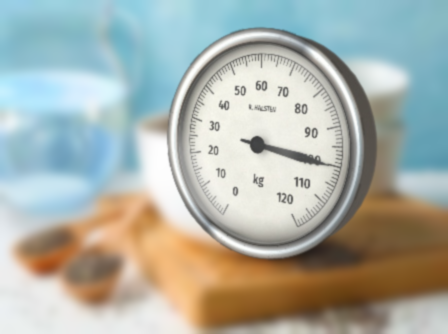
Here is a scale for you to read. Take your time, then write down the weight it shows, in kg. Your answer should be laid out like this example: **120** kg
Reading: **100** kg
